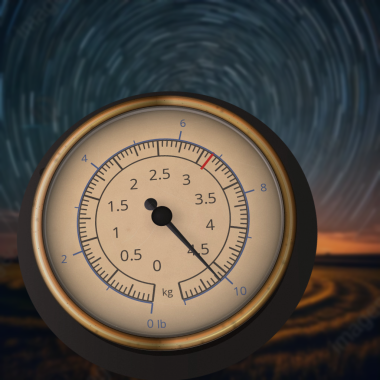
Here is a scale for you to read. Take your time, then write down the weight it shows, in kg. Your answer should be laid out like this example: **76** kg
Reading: **4.6** kg
